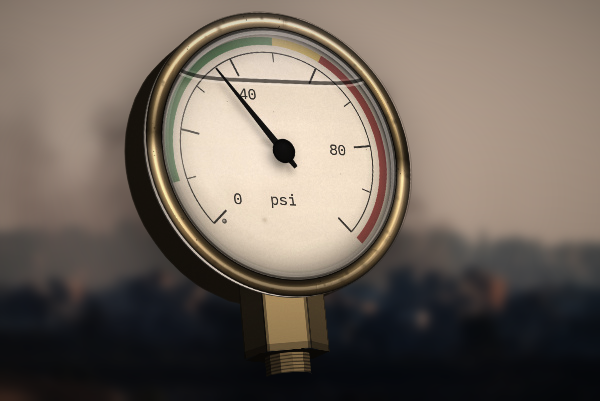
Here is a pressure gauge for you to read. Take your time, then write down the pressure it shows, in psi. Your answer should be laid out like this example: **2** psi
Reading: **35** psi
